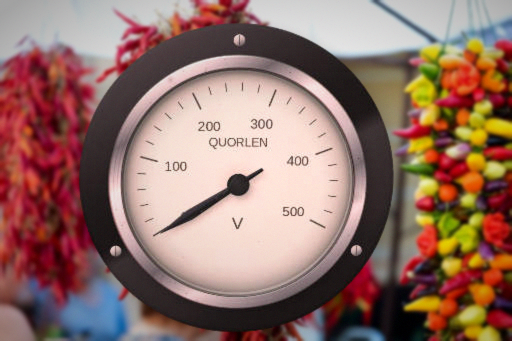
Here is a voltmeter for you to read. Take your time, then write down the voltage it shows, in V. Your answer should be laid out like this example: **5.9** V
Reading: **0** V
